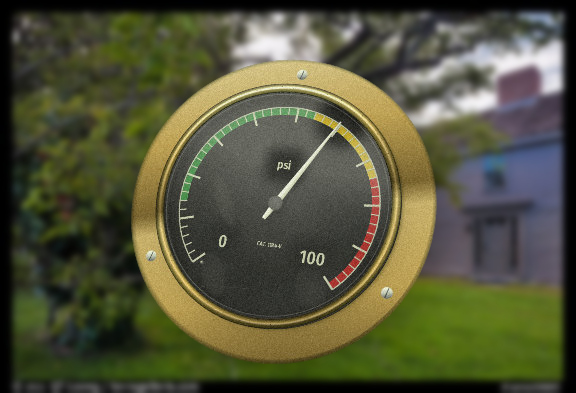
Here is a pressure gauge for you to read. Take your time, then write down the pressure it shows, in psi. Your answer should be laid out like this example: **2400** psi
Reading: **60** psi
